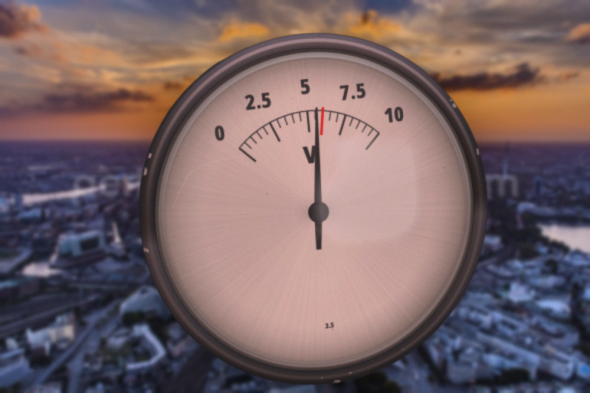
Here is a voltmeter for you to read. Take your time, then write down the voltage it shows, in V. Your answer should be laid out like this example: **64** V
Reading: **5.5** V
